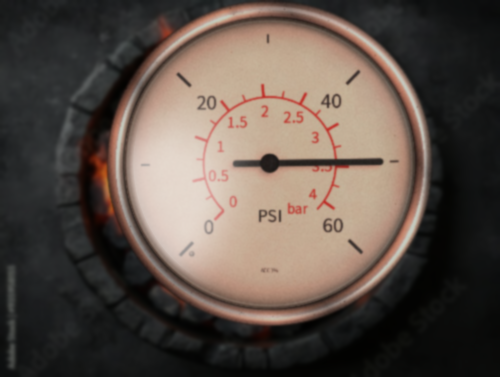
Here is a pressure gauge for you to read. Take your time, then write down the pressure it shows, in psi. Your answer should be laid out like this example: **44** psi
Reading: **50** psi
